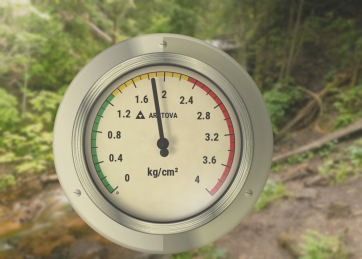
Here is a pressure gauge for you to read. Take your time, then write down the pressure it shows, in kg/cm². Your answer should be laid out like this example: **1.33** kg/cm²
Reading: **1.85** kg/cm²
